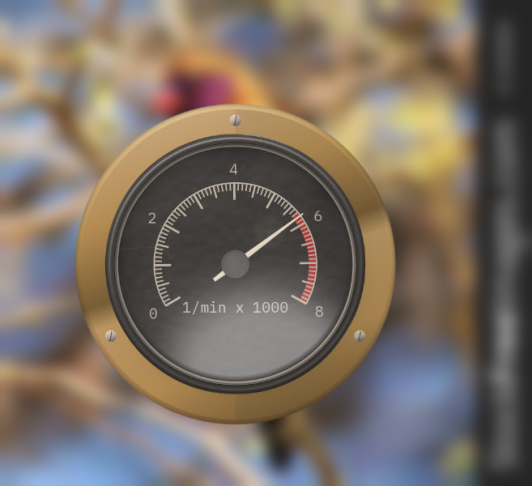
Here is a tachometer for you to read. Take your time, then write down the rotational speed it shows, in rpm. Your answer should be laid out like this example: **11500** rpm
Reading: **5800** rpm
